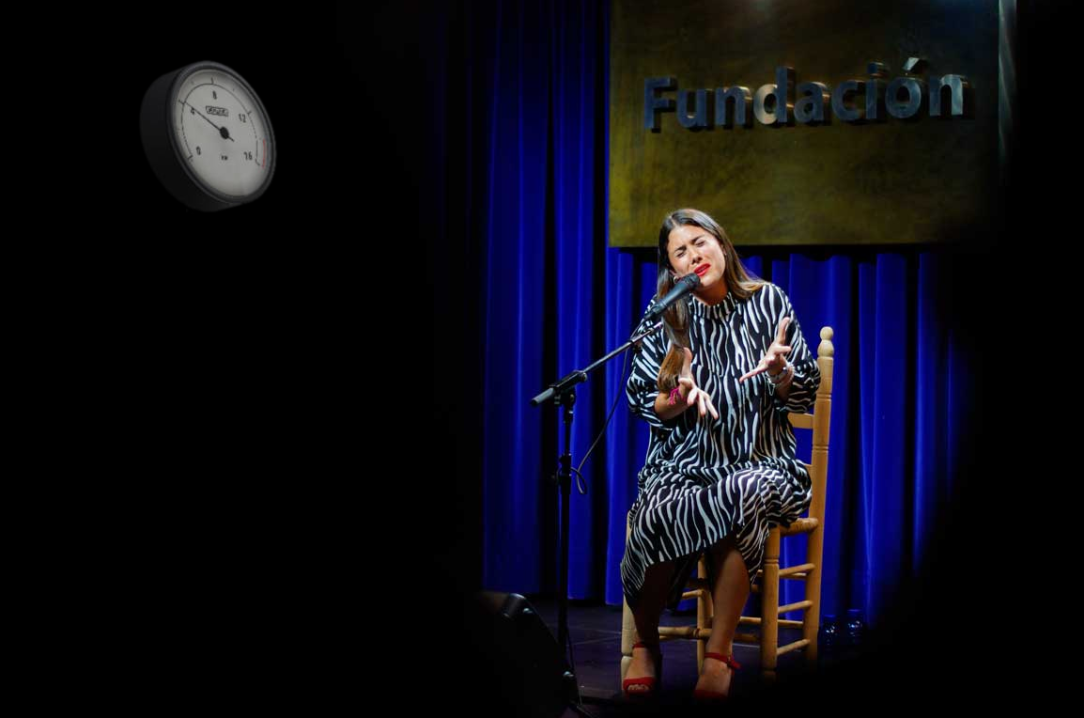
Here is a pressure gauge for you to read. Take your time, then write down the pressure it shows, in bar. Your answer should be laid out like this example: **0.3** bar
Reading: **4** bar
